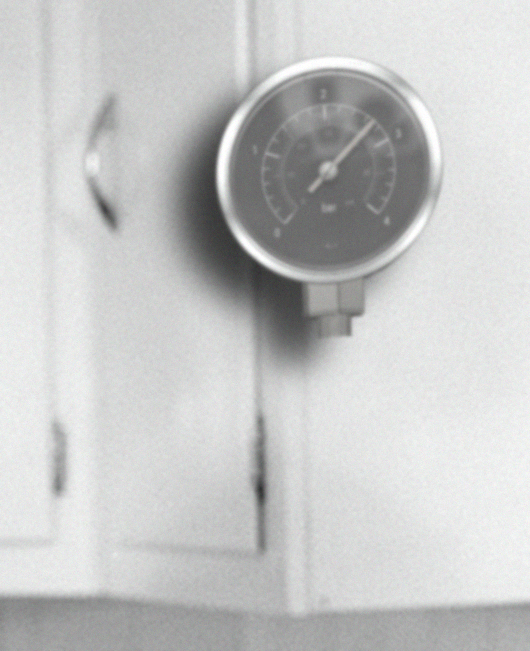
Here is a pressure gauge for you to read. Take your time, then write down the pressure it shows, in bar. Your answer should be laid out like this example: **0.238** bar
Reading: **2.7** bar
